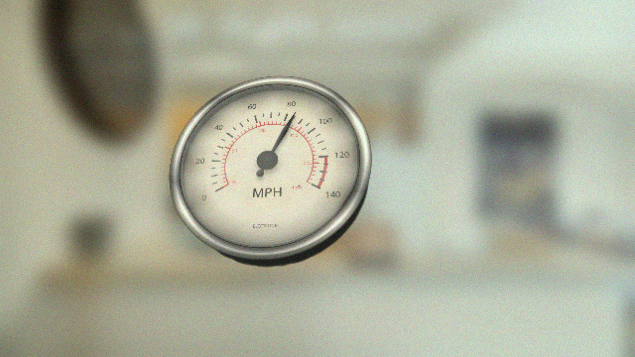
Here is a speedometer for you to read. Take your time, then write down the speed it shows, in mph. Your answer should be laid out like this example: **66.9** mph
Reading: **85** mph
